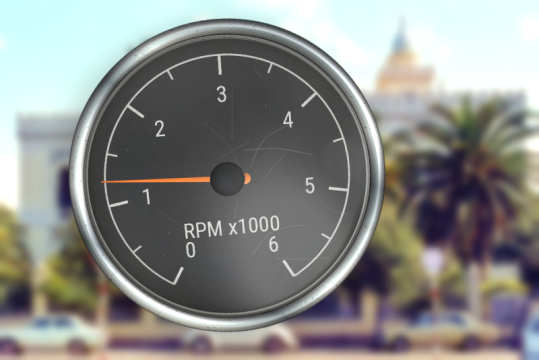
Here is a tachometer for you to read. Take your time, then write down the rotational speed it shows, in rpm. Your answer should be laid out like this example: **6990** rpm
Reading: **1250** rpm
